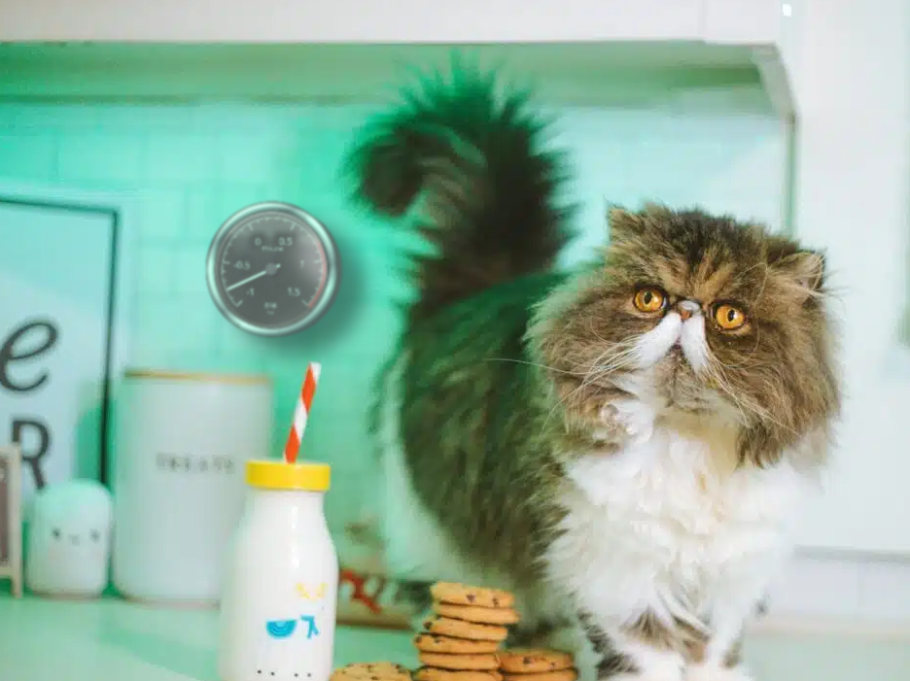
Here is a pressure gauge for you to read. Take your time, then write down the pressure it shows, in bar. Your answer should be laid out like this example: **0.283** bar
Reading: **-0.8** bar
